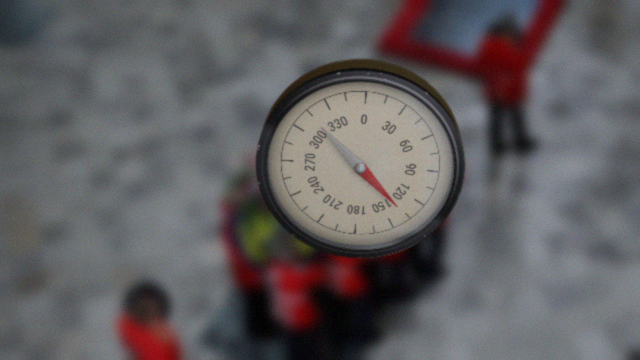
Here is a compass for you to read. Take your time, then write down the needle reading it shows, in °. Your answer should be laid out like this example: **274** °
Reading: **135** °
